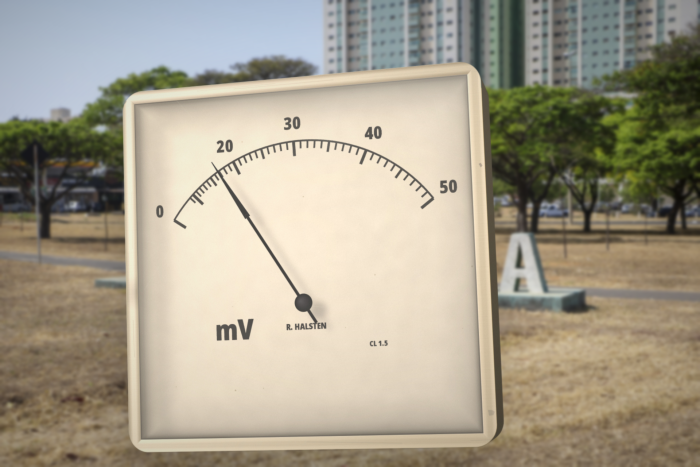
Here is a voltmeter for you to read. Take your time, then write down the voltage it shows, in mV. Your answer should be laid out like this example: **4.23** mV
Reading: **17** mV
